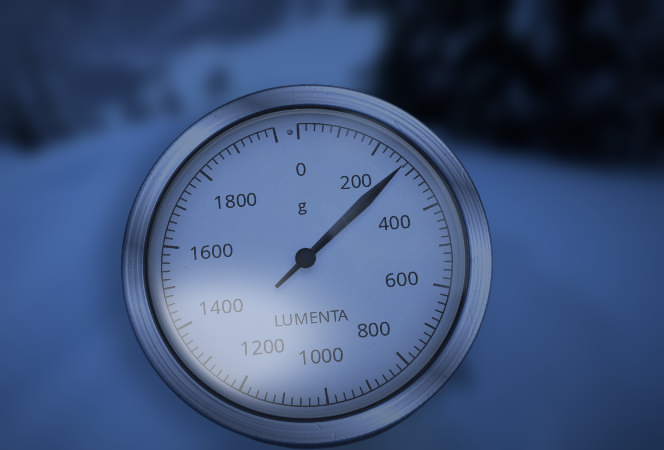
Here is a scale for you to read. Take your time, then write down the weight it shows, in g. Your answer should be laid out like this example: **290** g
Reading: **280** g
